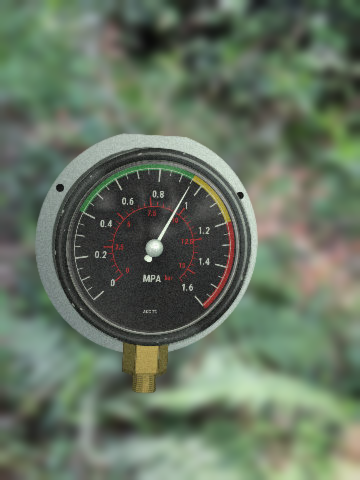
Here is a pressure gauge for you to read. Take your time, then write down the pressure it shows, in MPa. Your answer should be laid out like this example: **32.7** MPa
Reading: **0.95** MPa
